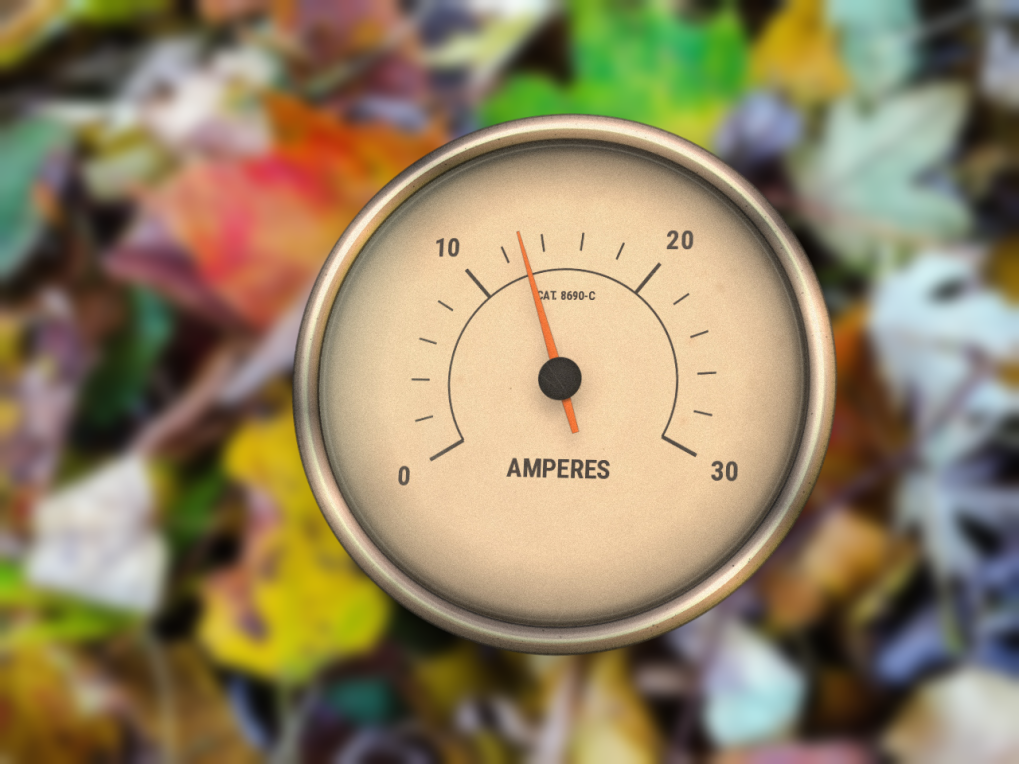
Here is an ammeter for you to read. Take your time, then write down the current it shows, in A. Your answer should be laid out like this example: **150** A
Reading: **13** A
